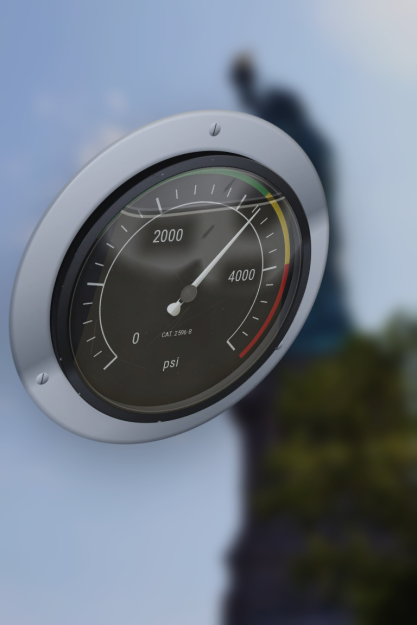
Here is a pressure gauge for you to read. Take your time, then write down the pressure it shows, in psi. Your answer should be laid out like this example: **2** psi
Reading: **3200** psi
